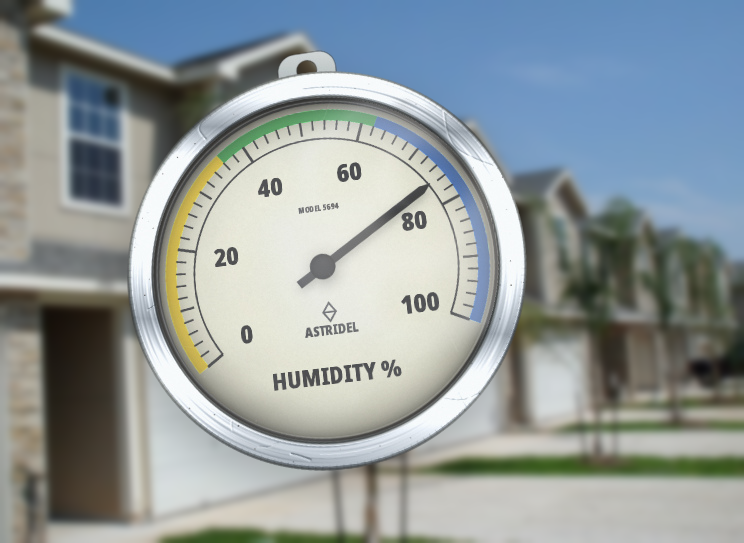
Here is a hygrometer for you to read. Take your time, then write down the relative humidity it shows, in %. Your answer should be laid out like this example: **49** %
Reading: **76** %
